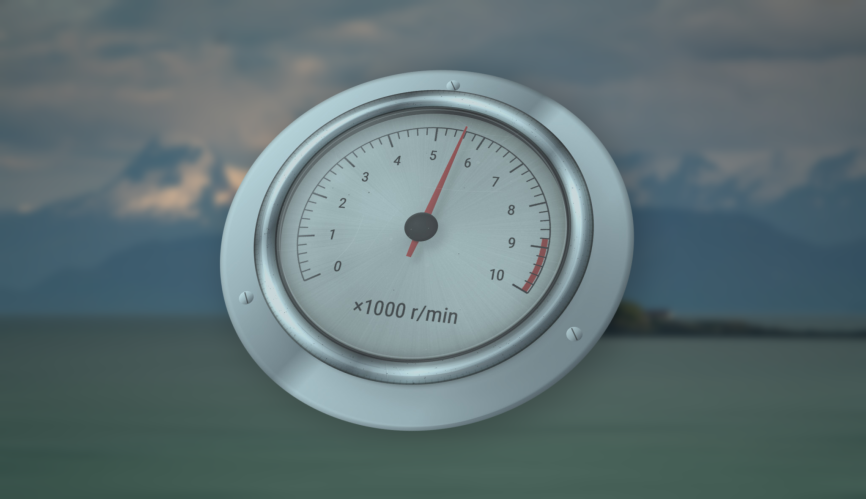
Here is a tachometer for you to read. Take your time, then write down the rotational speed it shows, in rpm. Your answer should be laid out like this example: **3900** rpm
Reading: **5600** rpm
